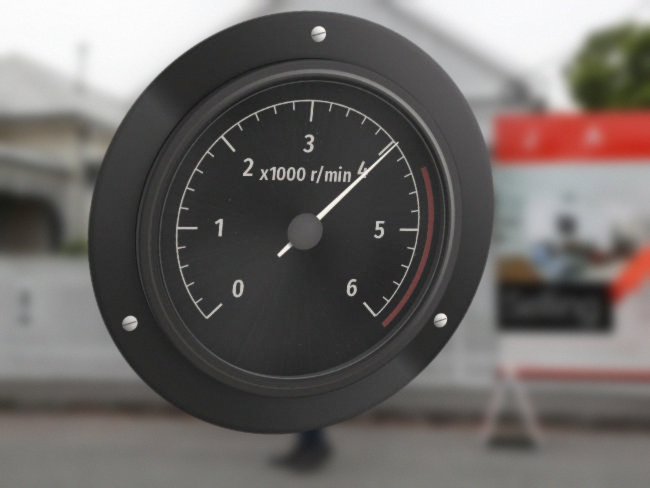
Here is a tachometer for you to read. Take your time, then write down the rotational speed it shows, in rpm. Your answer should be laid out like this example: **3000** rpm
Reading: **4000** rpm
